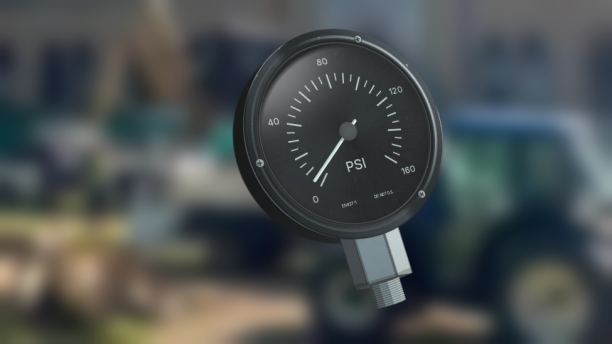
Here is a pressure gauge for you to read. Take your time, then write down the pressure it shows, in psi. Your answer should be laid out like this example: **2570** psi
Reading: **5** psi
